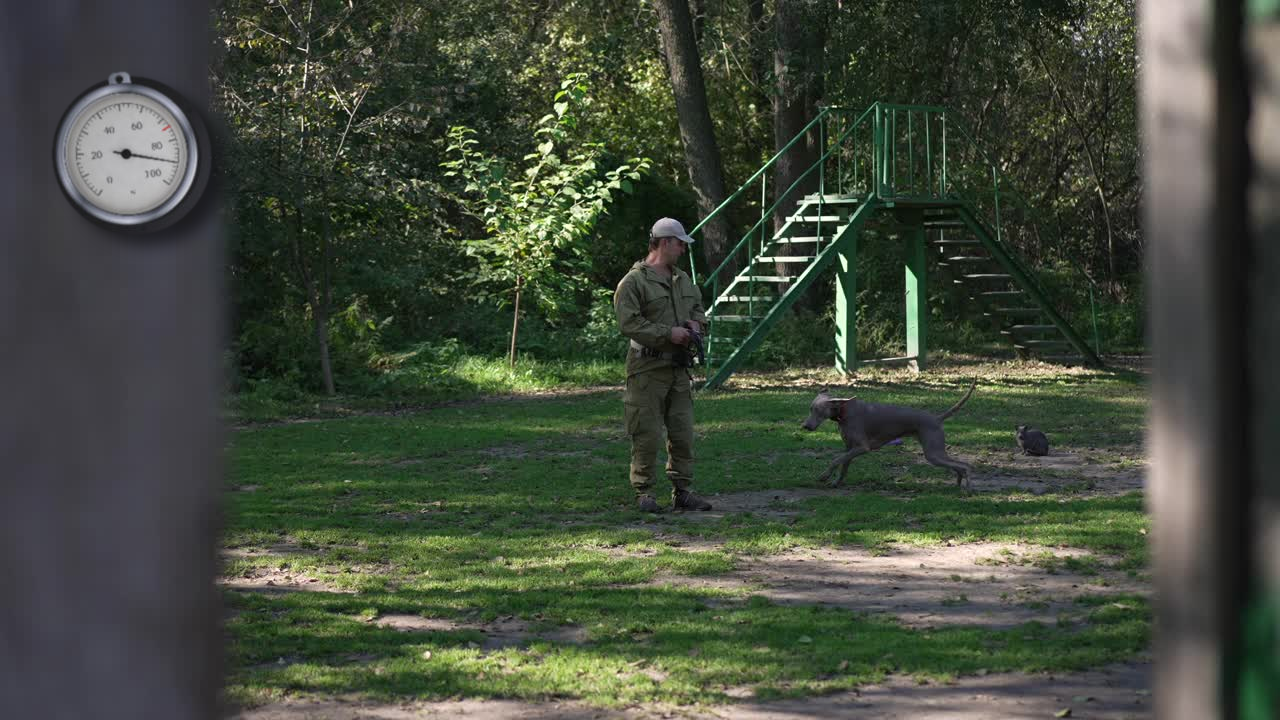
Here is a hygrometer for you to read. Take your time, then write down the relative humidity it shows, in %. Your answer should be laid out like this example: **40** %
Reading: **90** %
